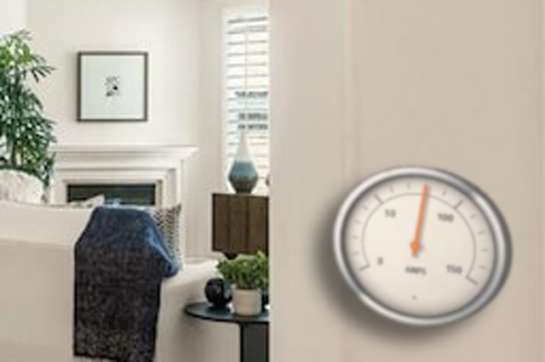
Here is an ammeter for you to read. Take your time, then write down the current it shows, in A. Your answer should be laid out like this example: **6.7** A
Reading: **80** A
